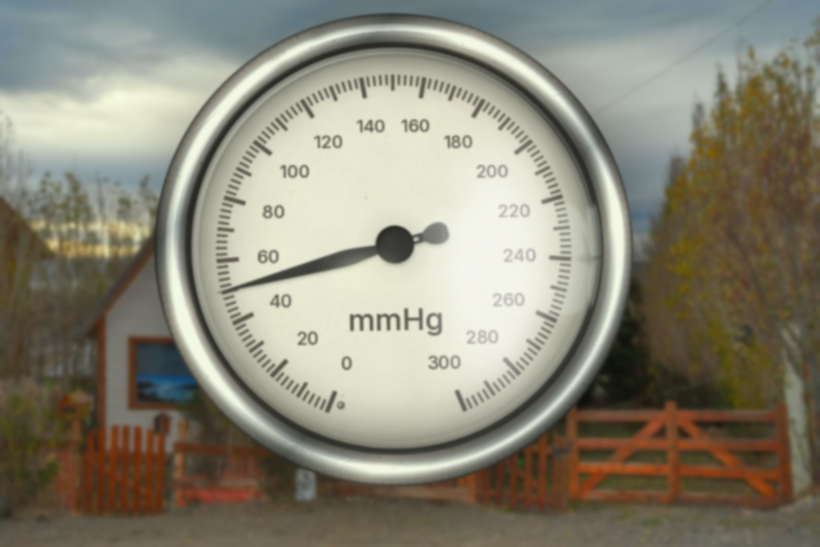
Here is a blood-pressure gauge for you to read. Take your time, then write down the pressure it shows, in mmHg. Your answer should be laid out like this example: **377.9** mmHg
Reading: **50** mmHg
